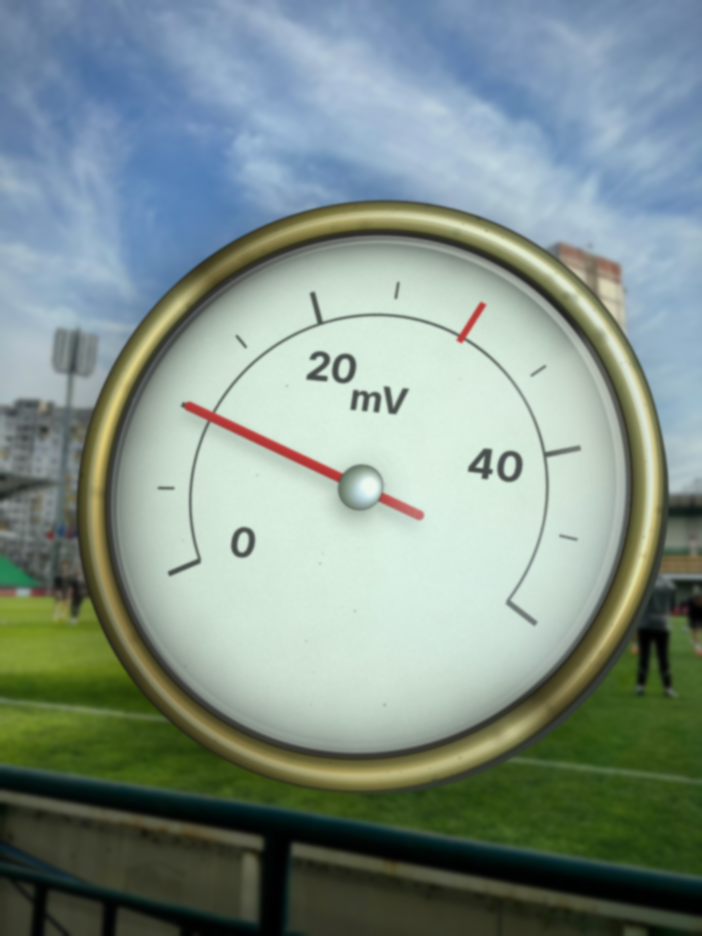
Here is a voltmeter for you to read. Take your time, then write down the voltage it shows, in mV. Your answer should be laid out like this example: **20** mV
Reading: **10** mV
